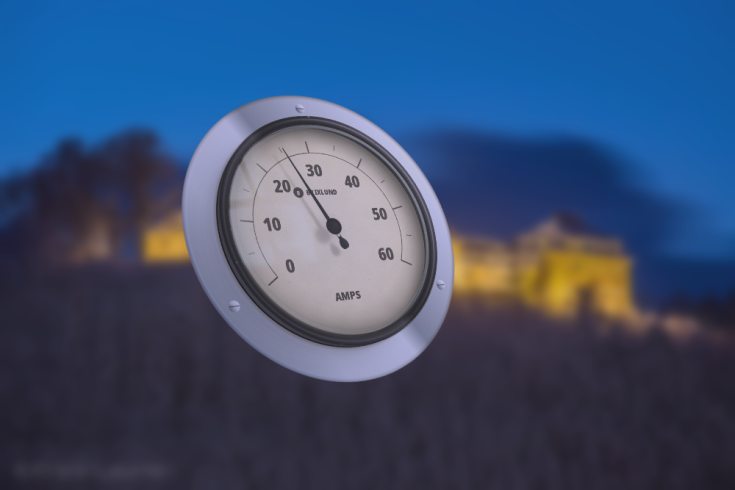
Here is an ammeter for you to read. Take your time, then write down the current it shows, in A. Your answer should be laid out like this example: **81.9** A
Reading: **25** A
